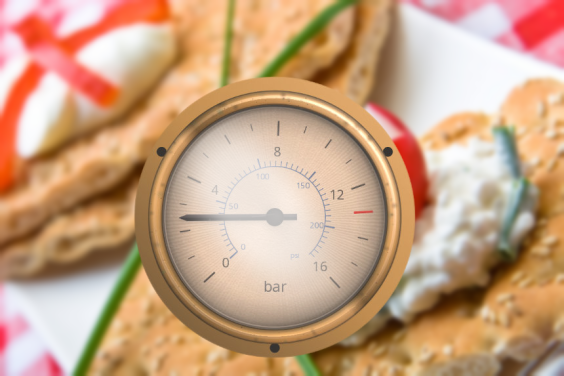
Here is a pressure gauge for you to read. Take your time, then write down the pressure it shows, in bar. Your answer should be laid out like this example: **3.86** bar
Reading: **2.5** bar
